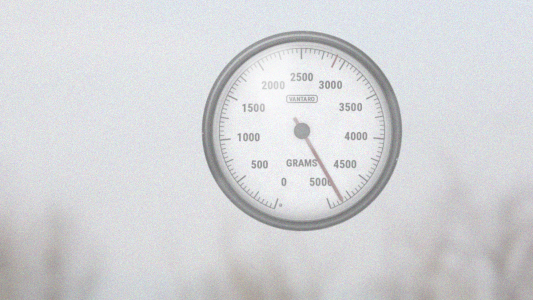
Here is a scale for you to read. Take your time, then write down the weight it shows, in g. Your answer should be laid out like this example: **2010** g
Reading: **4850** g
